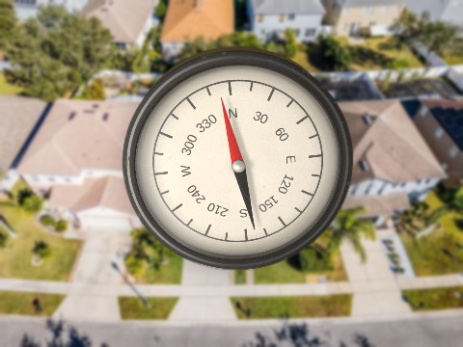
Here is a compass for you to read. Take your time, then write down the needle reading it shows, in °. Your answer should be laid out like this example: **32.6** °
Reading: **352.5** °
